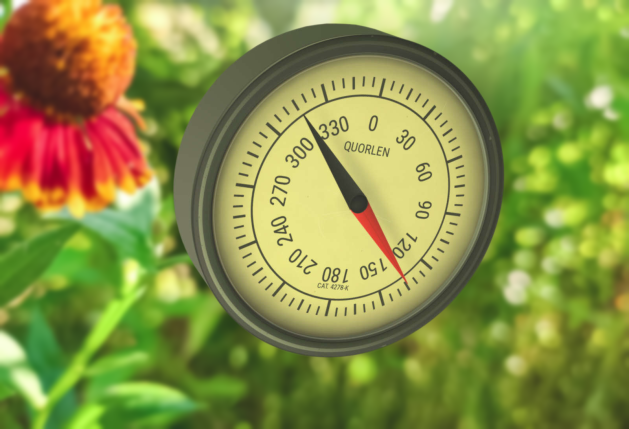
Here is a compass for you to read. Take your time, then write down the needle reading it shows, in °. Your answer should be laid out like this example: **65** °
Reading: **135** °
